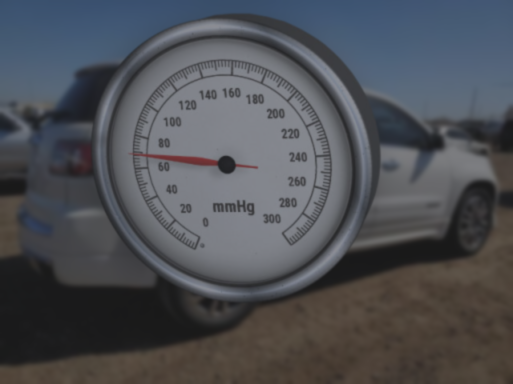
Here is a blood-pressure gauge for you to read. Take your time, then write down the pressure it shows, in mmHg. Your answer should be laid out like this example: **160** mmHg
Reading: **70** mmHg
